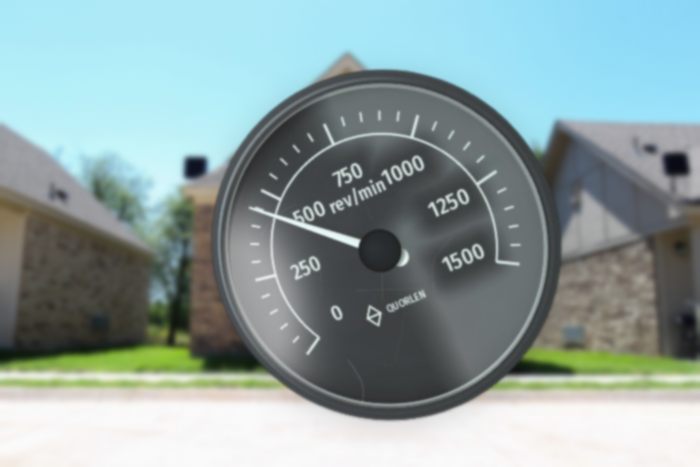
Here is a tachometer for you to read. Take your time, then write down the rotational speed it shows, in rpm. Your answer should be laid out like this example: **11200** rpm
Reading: **450** rpm
